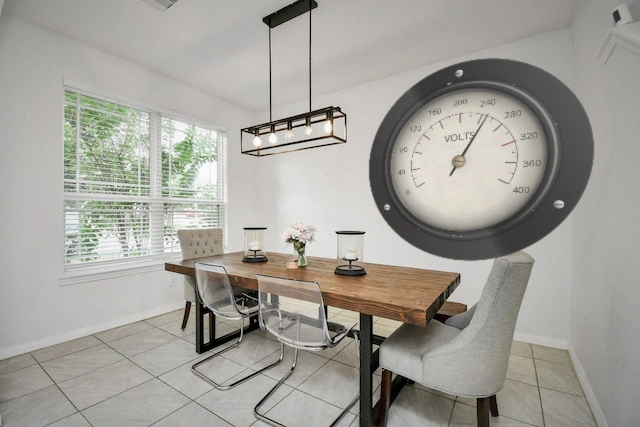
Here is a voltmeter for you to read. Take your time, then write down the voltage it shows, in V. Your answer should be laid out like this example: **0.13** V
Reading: **250** V
